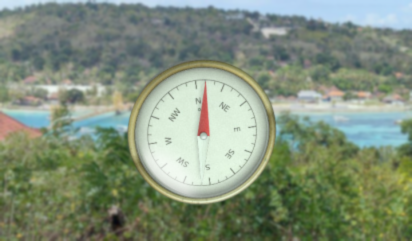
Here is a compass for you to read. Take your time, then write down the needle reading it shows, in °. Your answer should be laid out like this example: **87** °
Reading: **10** °
